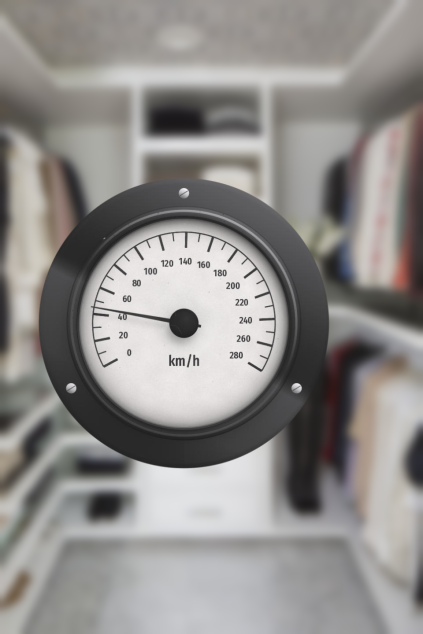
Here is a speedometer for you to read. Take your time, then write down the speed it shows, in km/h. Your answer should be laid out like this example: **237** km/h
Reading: **45** km/h
